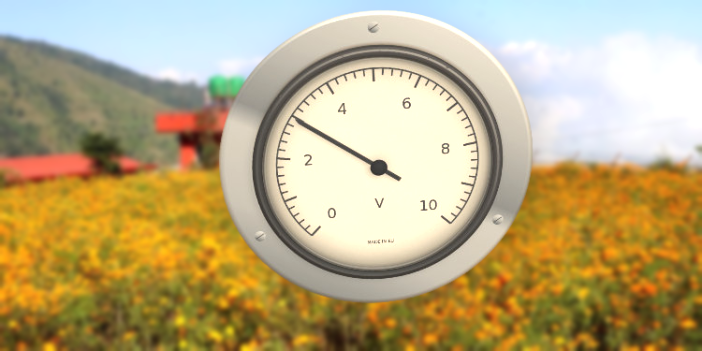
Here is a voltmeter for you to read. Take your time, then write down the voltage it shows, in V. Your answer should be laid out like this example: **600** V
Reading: **3** V
